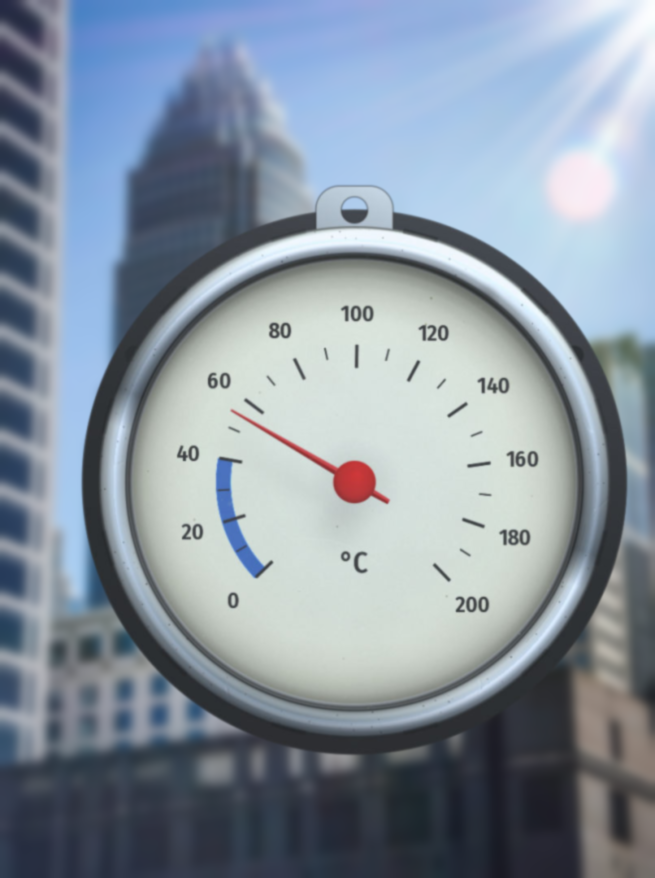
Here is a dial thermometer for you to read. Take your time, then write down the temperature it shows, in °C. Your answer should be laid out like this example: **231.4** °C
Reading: **55** °C
